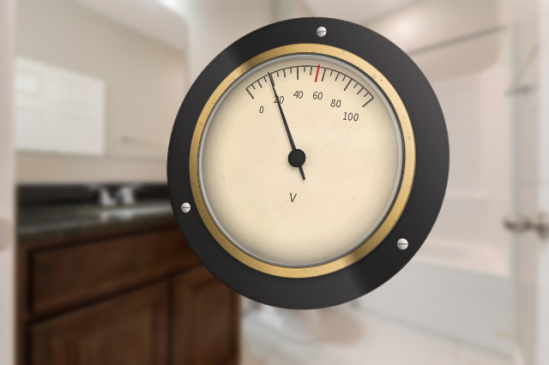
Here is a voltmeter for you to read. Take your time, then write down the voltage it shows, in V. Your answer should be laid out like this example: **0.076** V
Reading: **20** V
